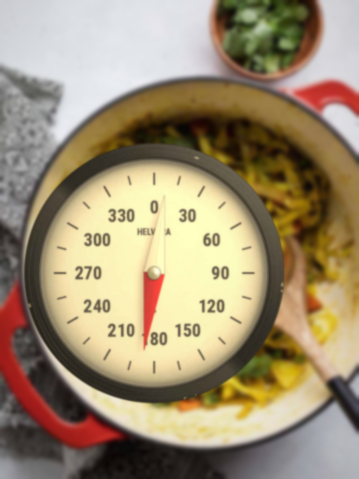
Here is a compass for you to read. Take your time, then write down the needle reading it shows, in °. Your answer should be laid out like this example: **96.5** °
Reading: **187.5** °
